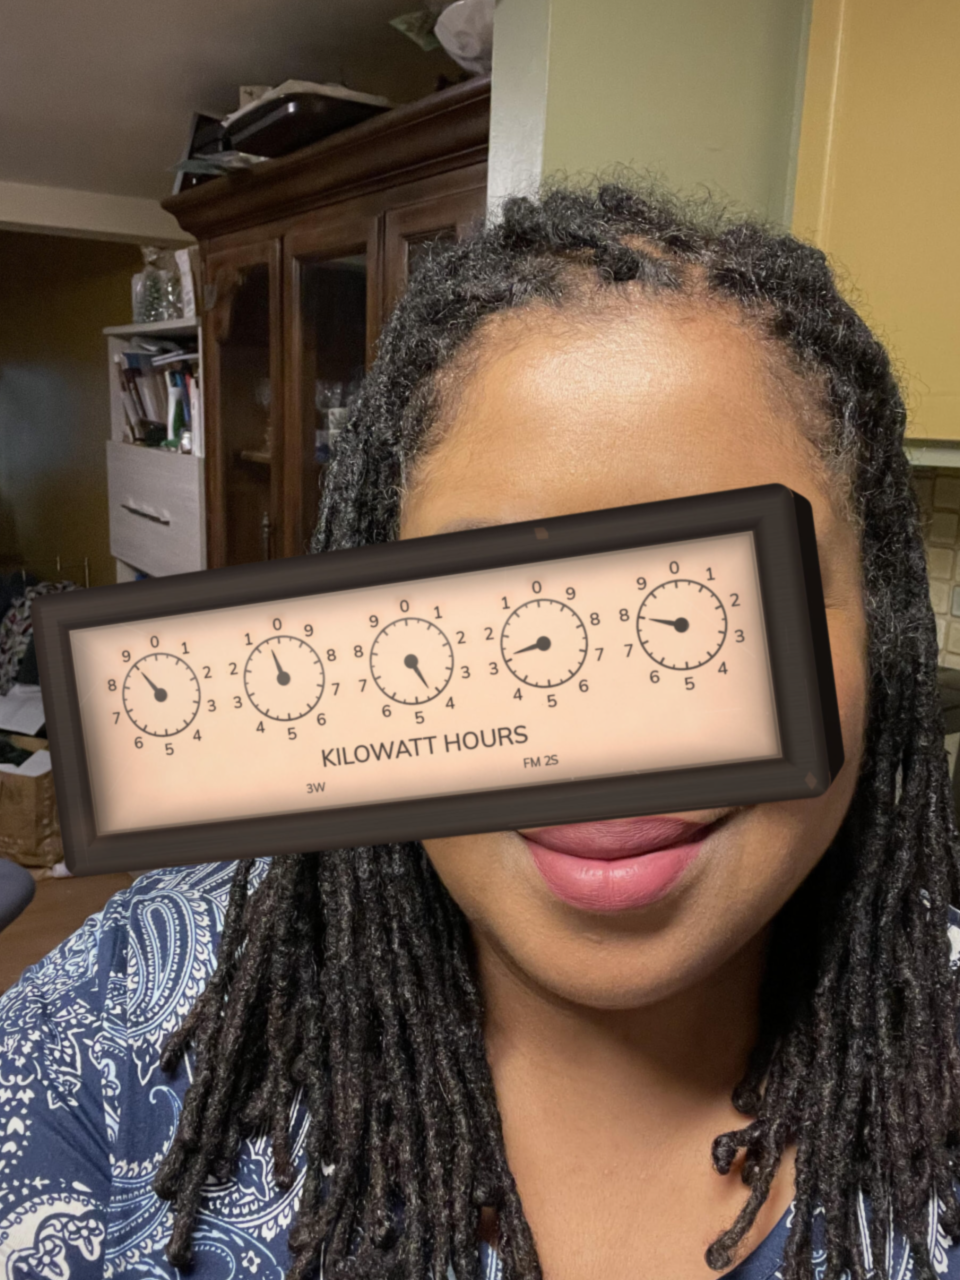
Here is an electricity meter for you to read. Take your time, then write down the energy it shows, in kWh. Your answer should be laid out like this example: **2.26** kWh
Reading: **90428** kWh
